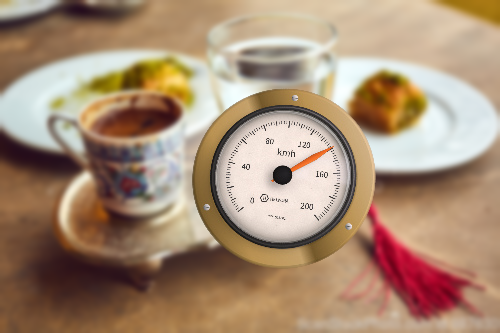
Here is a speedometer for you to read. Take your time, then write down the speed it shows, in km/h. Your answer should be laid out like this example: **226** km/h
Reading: **140** km/h
